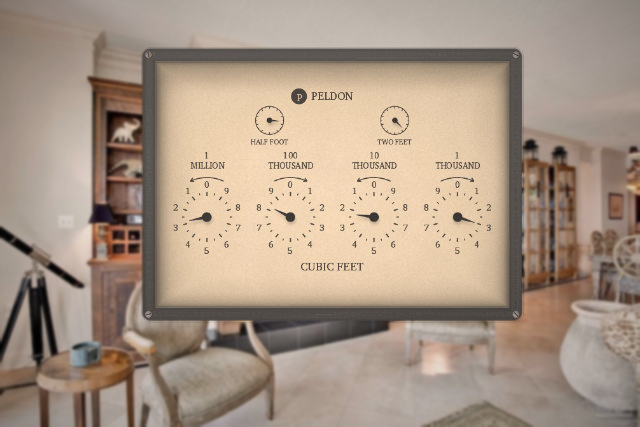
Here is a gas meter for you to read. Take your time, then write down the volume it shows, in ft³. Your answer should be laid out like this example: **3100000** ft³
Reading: **282300** ft³
